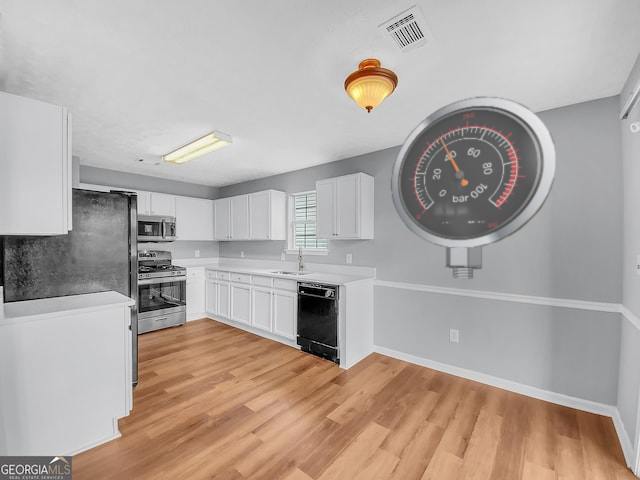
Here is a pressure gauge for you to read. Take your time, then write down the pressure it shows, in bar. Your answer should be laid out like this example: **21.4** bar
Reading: **40** bar
